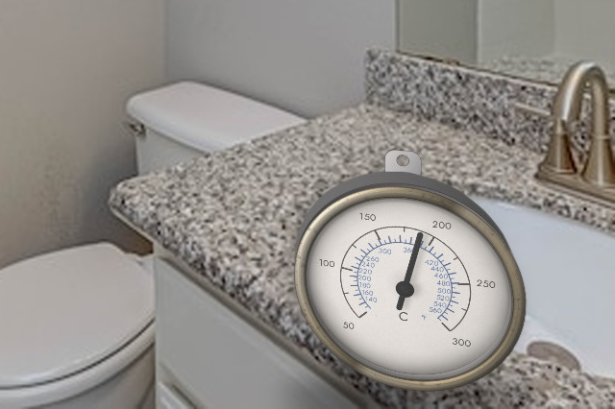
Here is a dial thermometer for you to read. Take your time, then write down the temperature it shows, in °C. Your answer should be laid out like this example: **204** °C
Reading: **187.5** °C
